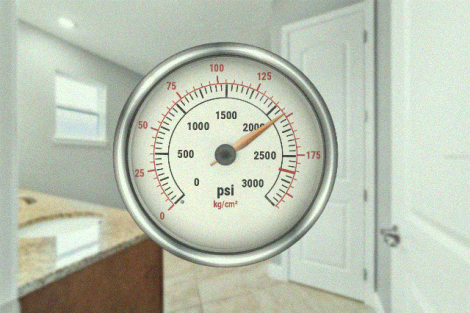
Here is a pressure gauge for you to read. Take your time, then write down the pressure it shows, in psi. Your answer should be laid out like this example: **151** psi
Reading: **2100** psi
